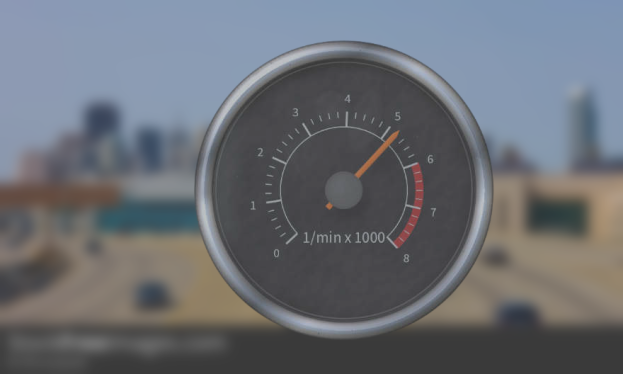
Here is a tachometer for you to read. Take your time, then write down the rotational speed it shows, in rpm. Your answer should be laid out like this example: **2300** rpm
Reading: **5200** rpm
